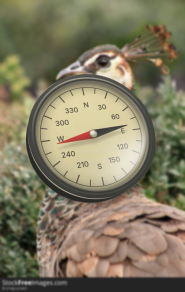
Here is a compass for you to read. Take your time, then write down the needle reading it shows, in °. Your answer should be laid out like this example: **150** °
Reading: **262.5** °
